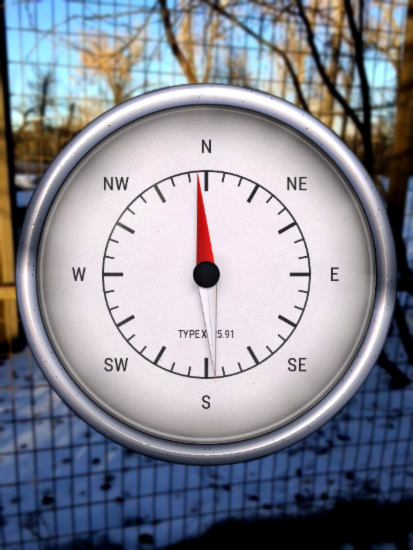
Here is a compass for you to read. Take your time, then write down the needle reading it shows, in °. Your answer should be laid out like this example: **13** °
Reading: **355** °
